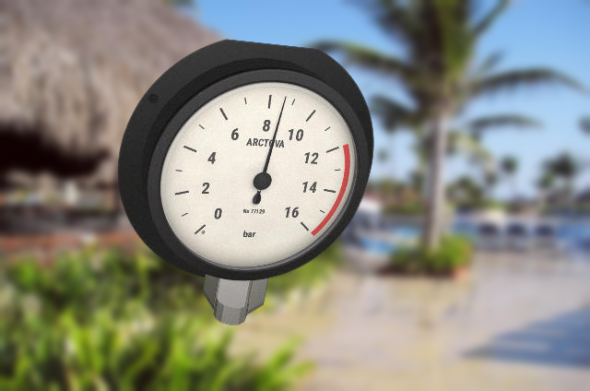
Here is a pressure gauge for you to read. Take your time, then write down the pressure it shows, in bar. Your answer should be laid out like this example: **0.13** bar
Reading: **8.5** bar
